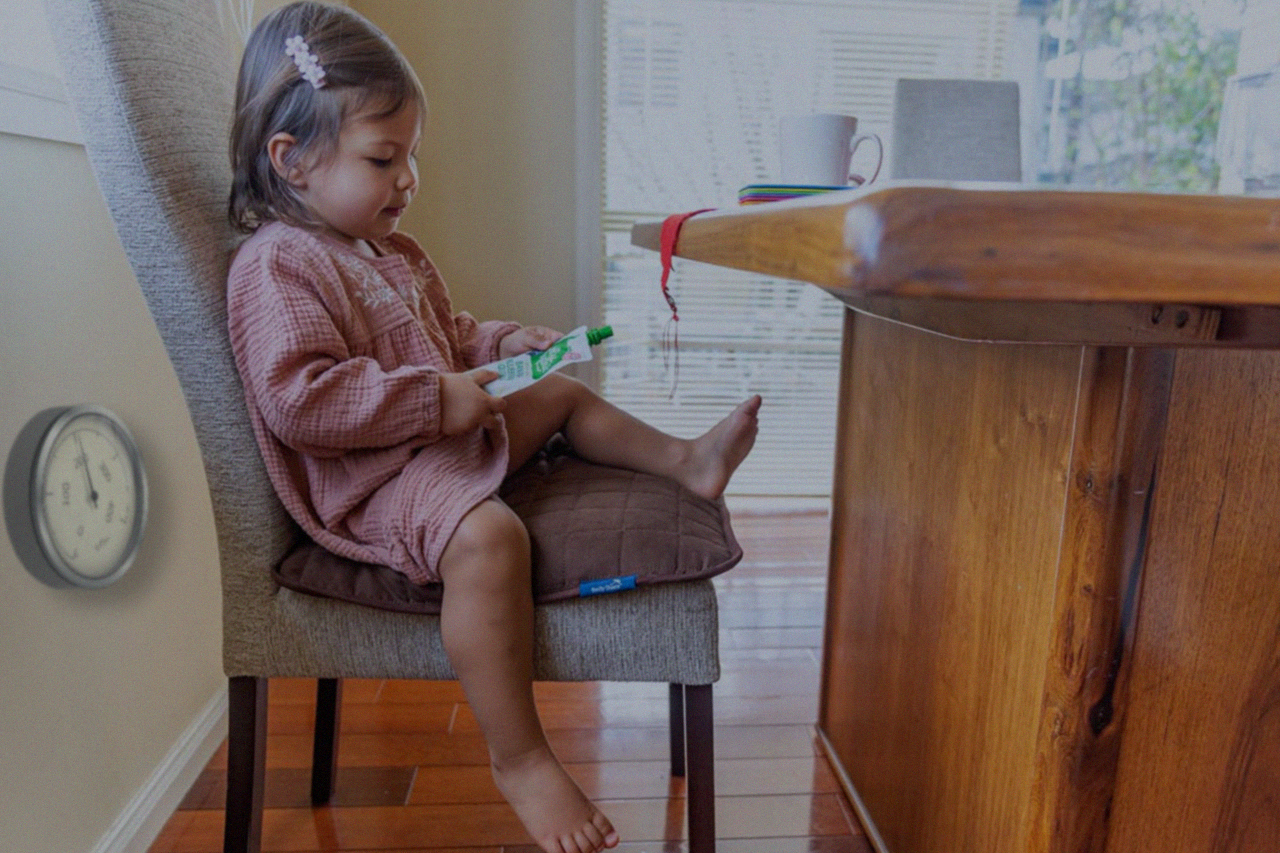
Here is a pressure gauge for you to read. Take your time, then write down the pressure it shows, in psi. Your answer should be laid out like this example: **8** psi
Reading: **200** psi
